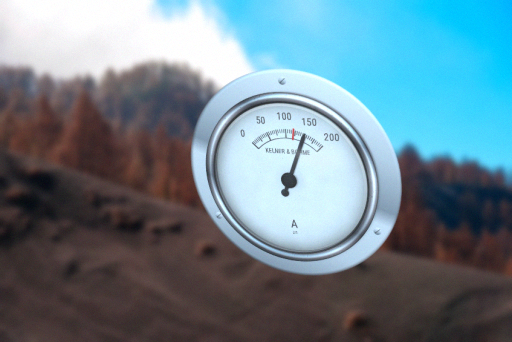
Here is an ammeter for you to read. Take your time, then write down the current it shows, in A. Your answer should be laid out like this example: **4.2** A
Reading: **150** A
